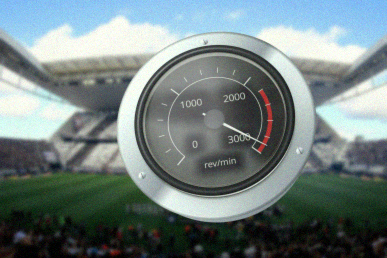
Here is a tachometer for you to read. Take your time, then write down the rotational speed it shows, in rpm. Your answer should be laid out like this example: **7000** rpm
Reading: **2900** rpm
